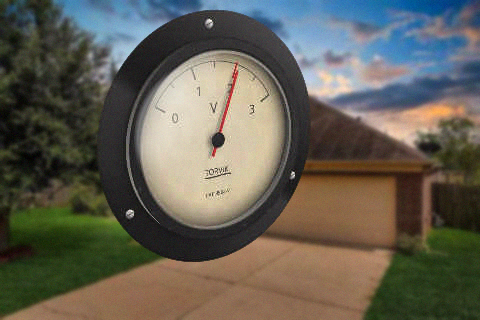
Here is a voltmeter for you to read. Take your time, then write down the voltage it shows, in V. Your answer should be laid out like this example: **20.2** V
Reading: **2** V
